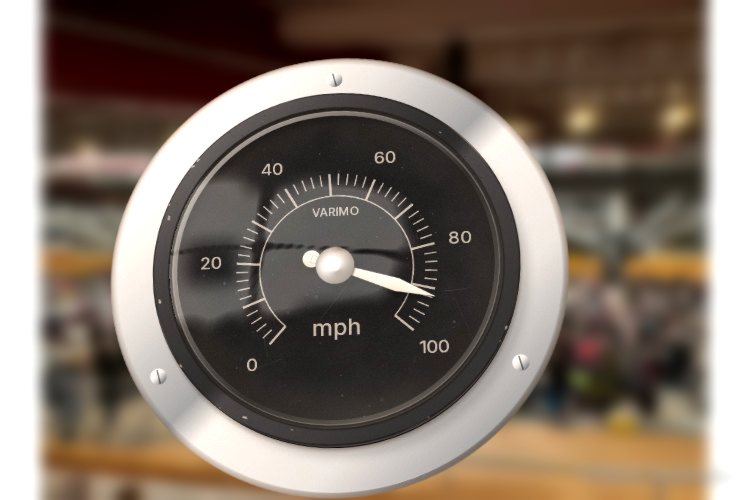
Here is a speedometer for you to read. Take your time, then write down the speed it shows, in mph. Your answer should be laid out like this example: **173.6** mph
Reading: **92** mph
